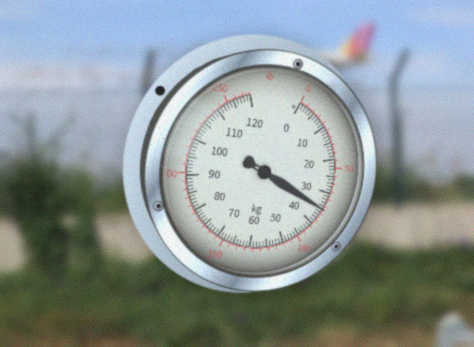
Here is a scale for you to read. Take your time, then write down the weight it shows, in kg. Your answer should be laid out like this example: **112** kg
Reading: **35** kg
